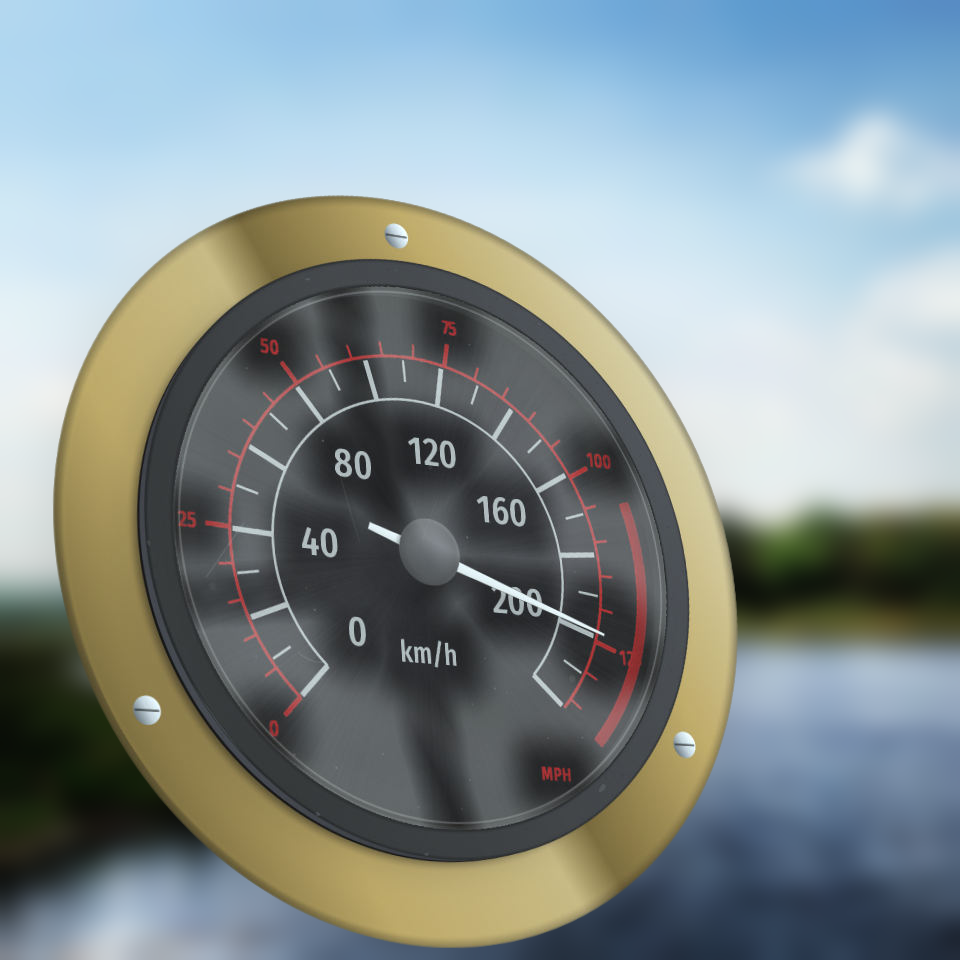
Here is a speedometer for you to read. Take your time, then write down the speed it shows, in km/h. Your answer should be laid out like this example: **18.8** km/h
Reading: **200** km/h
